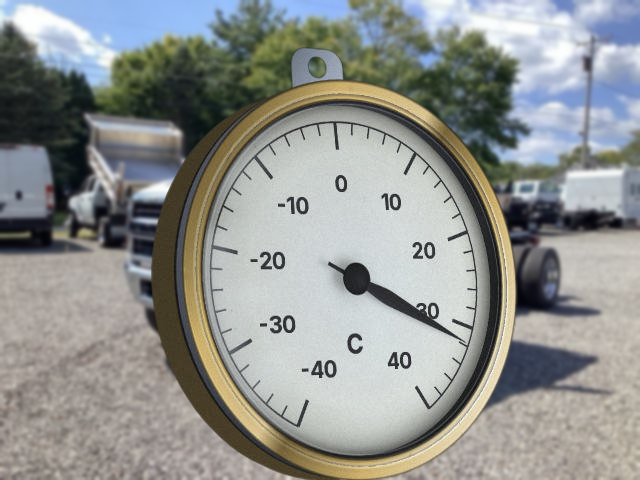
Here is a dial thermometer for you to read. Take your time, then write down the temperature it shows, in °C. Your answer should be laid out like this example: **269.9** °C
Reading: **32** °C
